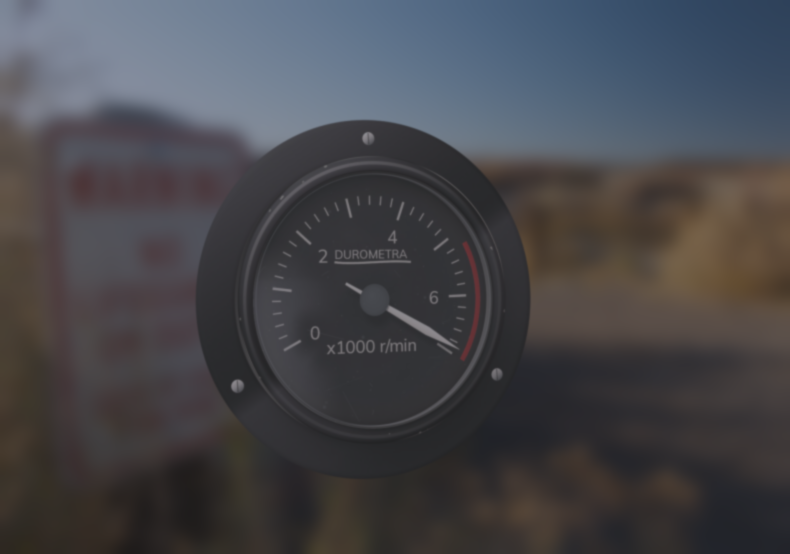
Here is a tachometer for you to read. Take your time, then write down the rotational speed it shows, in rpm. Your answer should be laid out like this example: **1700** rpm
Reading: **6900** rpm
